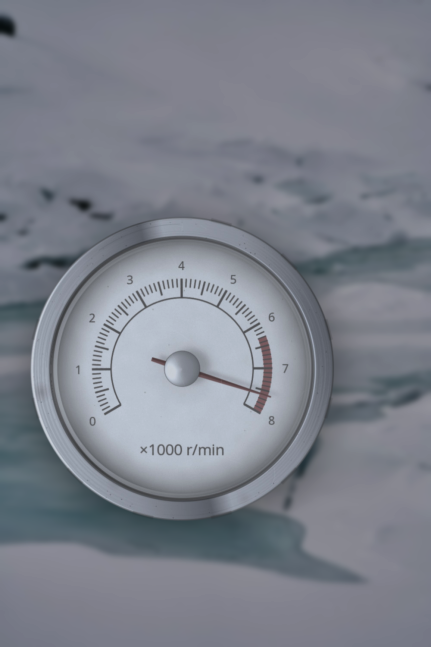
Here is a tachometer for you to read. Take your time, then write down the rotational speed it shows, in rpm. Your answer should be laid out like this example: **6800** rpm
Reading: **7600** rpm
